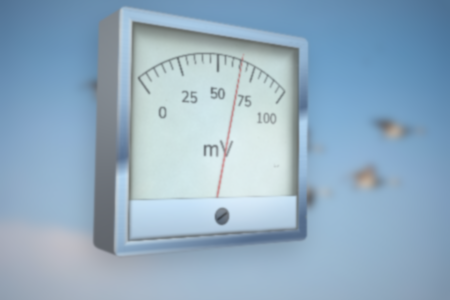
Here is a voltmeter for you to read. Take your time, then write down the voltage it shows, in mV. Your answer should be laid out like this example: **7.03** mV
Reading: **65** mV
